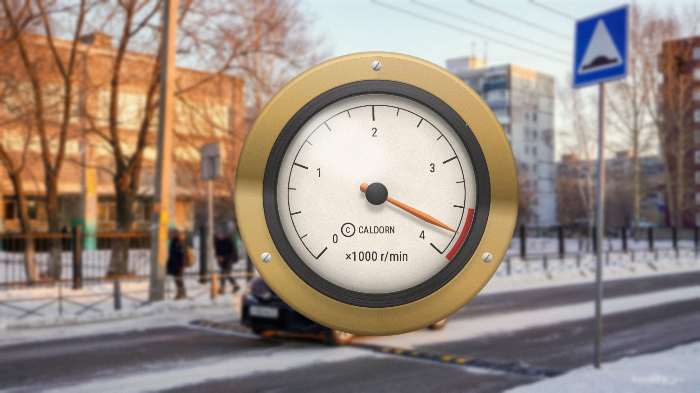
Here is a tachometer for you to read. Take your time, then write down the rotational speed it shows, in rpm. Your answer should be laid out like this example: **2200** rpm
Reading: **3750** rpm
